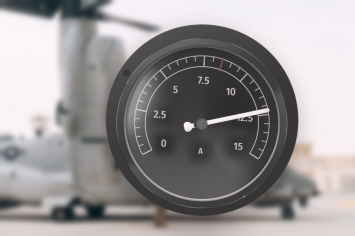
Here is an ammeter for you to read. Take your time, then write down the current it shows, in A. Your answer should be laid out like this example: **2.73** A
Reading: **12.25** A
